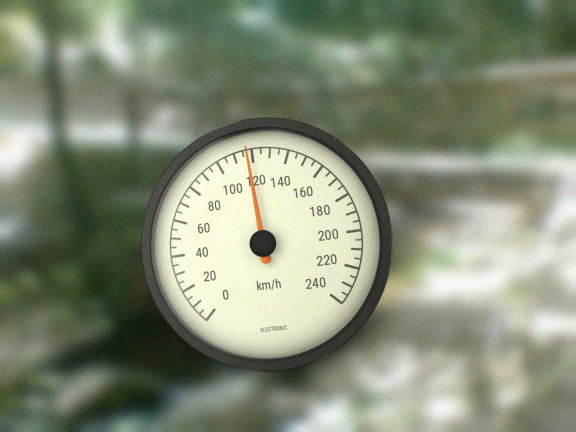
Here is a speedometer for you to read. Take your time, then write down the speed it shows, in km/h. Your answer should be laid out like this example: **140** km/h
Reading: **117.5** km/h
